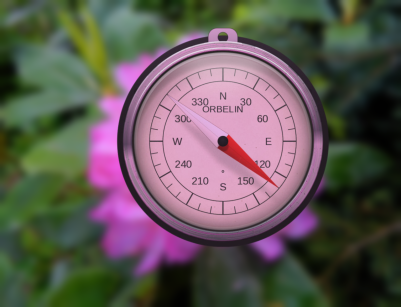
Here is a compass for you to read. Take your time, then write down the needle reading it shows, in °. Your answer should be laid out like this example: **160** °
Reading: **130** °
